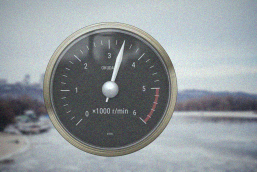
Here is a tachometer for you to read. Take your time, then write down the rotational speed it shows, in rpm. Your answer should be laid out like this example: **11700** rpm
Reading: **3400** rpm
